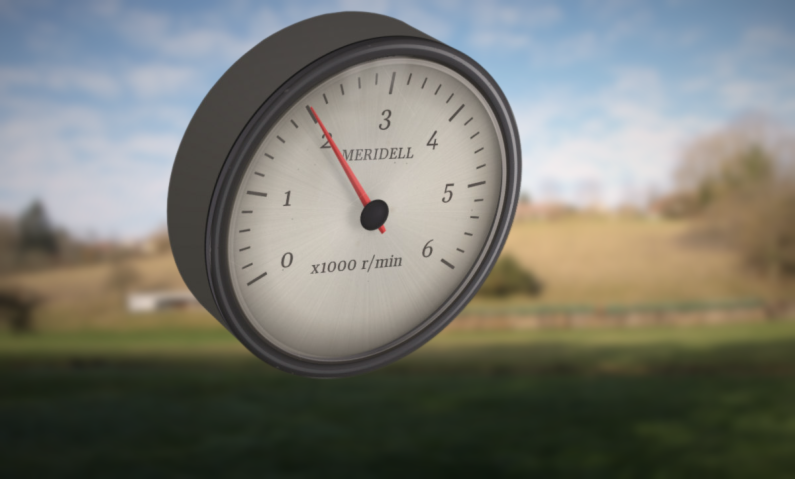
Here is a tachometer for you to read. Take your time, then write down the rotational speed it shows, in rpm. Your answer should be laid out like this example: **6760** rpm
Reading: **2000** rpm
